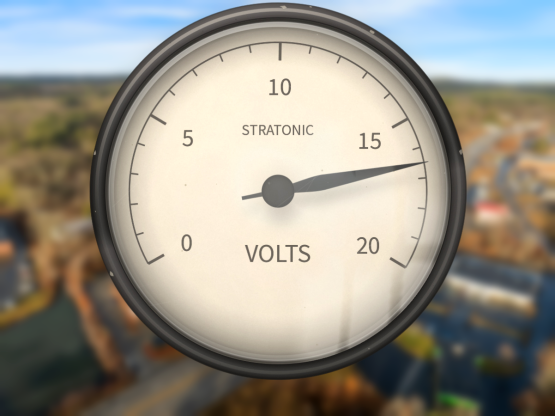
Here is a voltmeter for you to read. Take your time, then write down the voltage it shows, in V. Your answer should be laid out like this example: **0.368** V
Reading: **16.5** V
